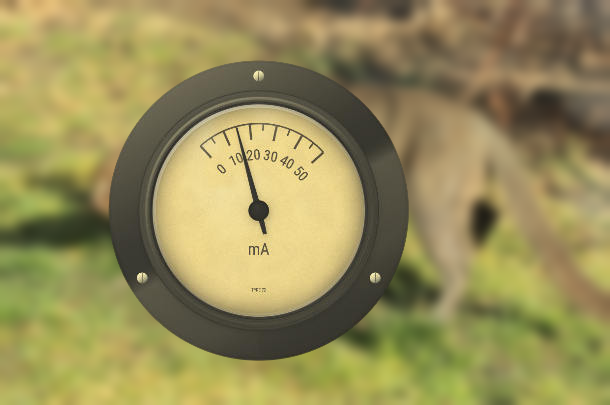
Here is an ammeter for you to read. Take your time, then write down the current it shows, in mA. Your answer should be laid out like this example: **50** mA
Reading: **15** mA
